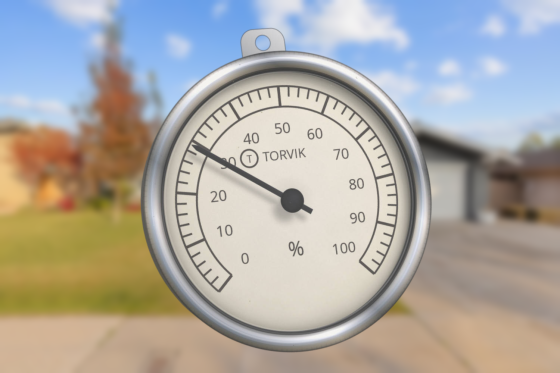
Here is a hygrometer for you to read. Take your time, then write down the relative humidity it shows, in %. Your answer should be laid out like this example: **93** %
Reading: **29** %
